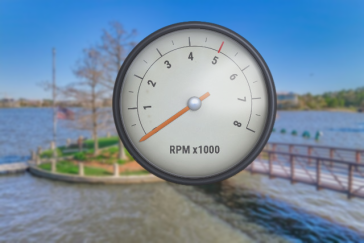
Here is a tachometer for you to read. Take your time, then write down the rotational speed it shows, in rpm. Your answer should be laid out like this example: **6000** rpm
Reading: **0** rpm
